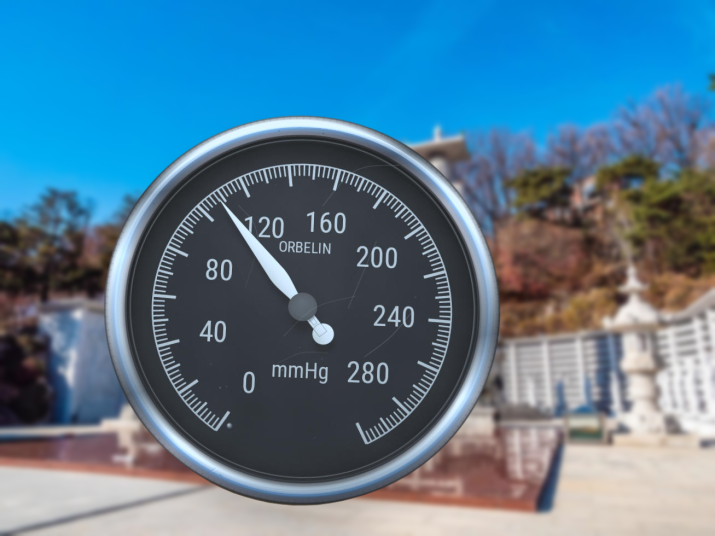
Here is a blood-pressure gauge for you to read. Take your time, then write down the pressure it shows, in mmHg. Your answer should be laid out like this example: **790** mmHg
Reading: **108** mmHg
